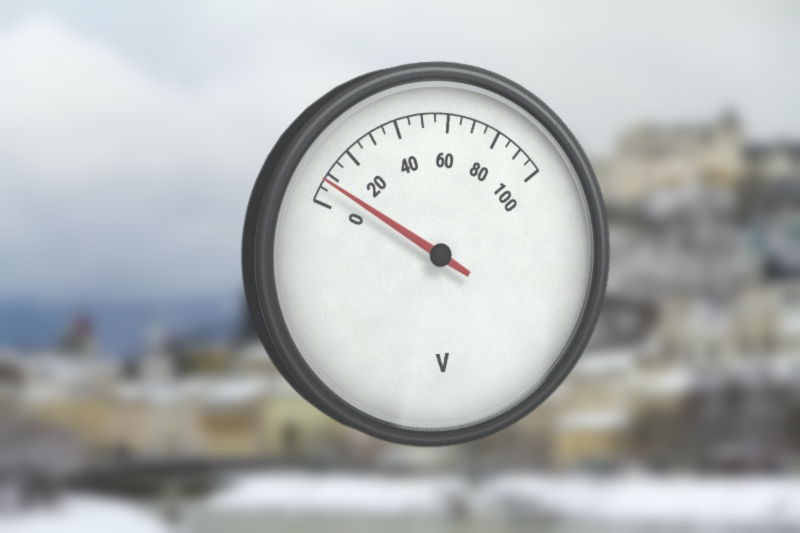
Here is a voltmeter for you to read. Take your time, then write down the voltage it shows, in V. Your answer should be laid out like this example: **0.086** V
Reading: **7.5** V
